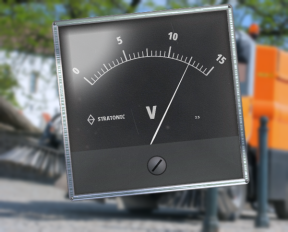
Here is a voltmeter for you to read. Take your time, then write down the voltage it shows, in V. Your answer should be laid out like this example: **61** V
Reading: **12.5** V
